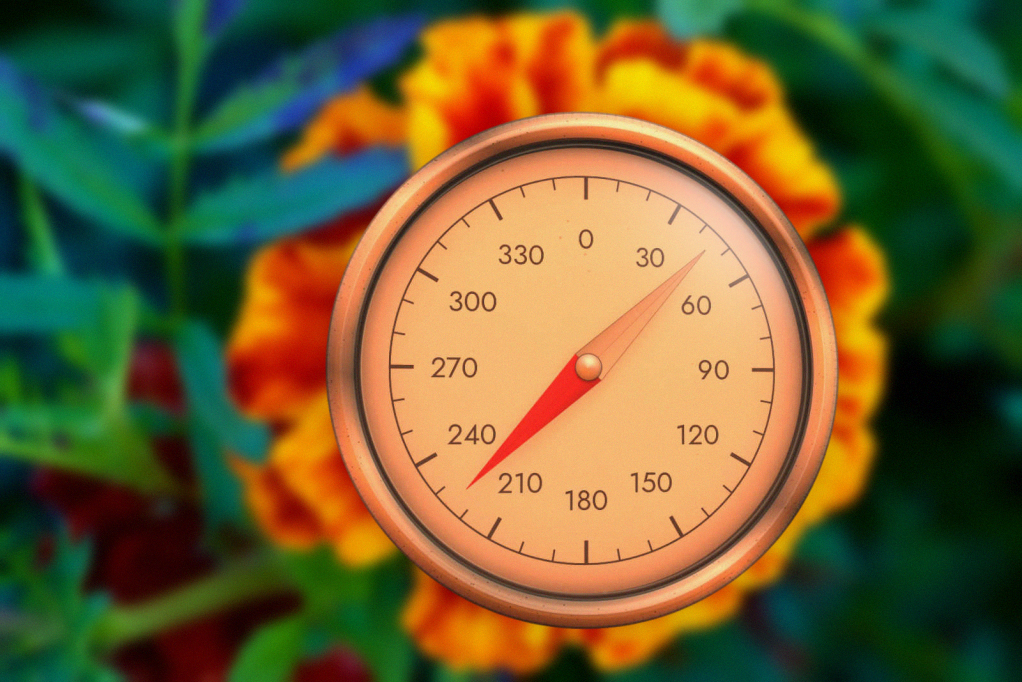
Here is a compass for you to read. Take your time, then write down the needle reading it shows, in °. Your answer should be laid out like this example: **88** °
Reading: **225** °
